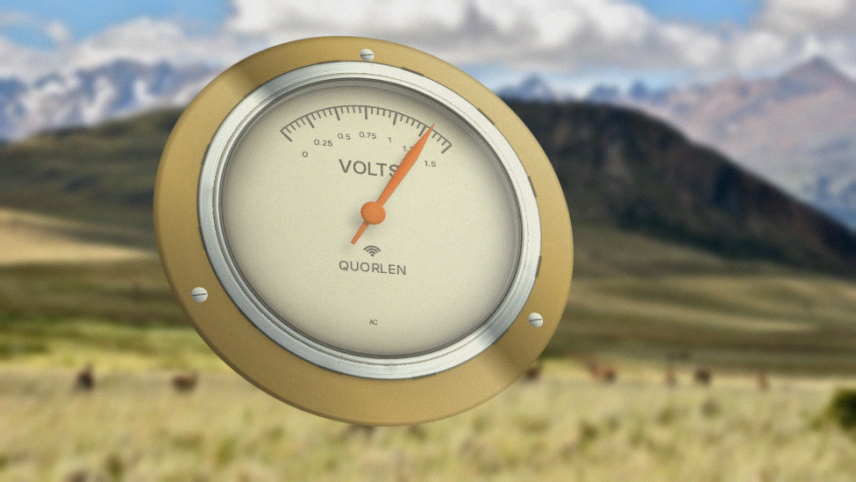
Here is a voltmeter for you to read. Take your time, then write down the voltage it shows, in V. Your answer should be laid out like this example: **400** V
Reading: **1.3** V
